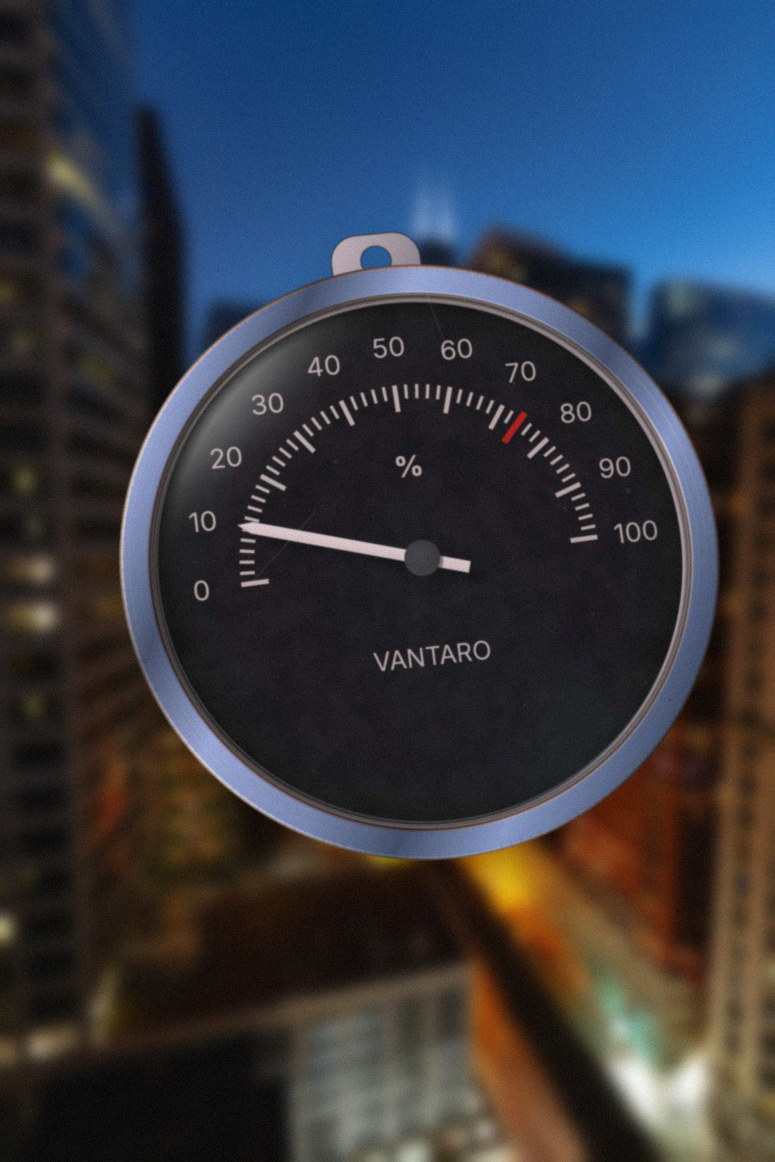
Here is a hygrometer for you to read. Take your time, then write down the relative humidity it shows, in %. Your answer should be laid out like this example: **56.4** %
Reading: **10** %
